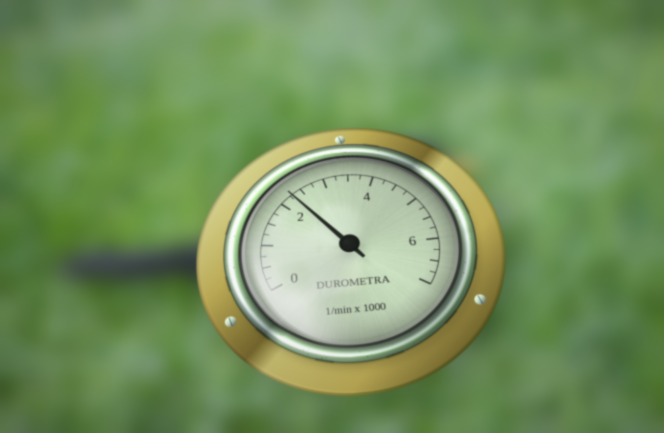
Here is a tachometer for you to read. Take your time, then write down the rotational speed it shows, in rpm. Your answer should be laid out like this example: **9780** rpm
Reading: **2250** rpm
